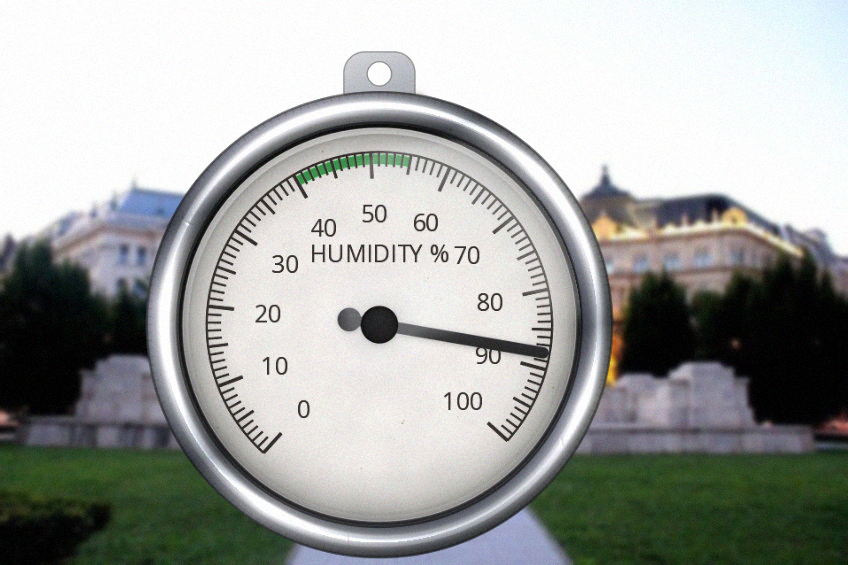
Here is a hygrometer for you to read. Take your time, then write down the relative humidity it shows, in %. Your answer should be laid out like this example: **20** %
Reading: **88** %
